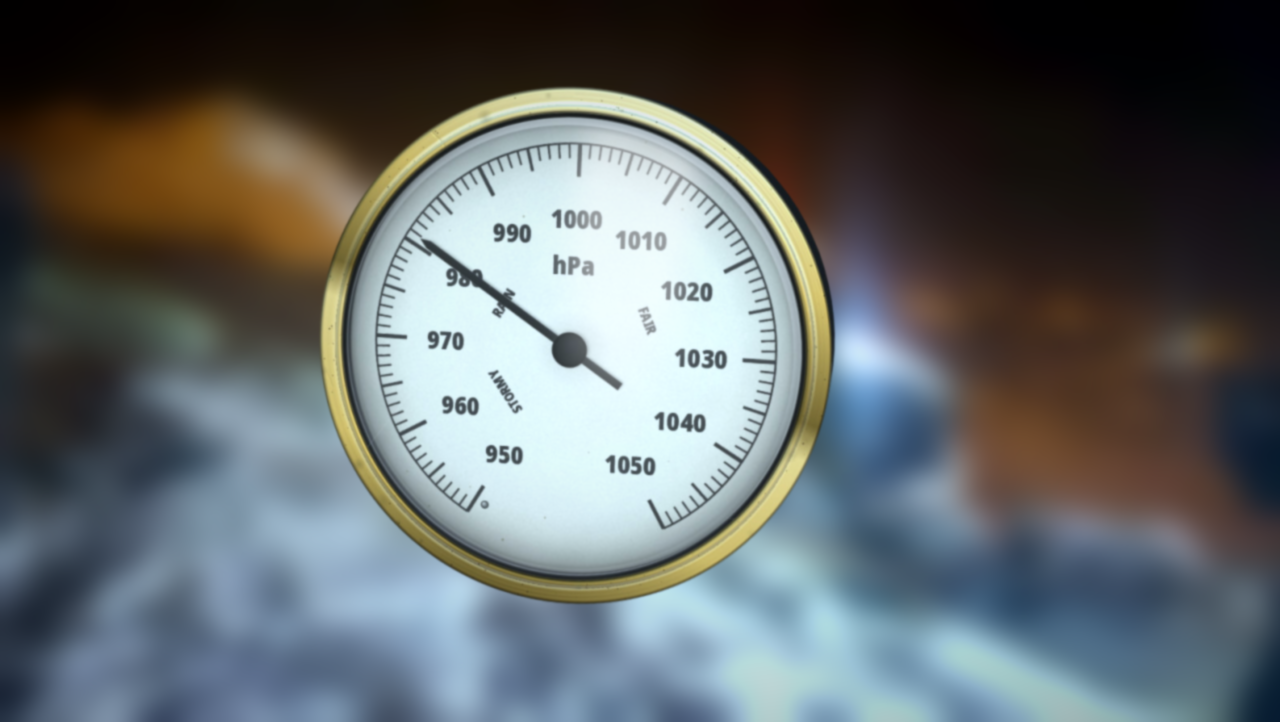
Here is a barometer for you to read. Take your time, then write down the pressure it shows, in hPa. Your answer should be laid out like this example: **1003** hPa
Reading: **981** hPa
